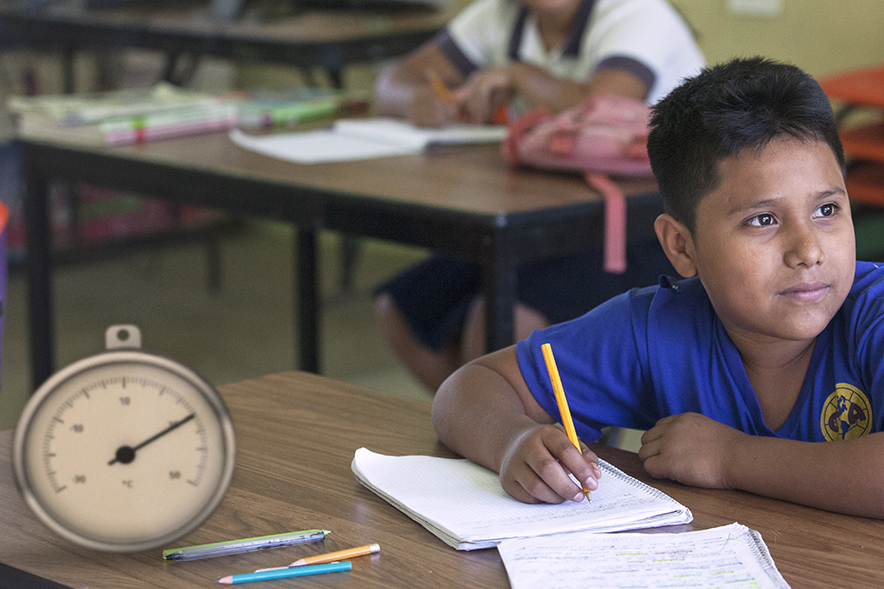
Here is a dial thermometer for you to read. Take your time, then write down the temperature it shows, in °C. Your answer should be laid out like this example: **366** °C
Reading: **30** °C
